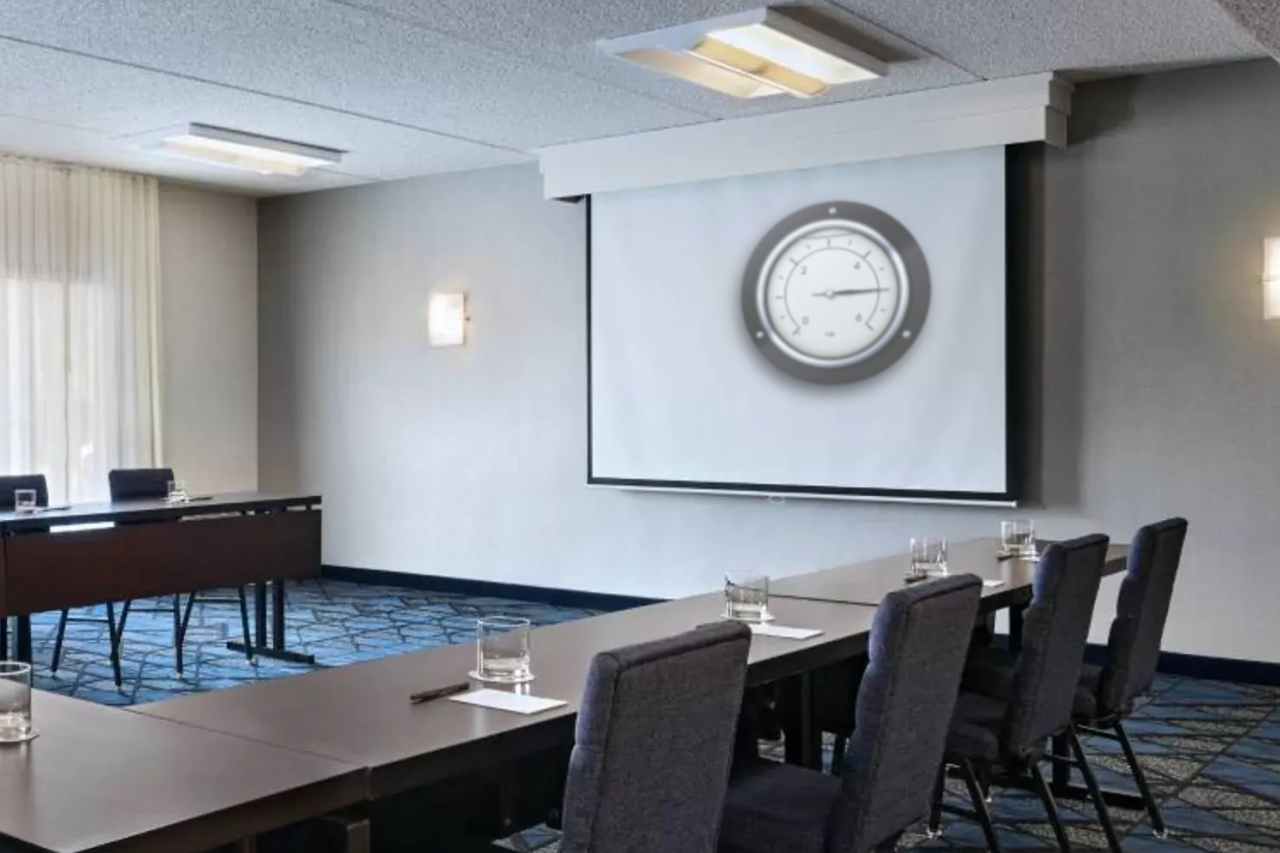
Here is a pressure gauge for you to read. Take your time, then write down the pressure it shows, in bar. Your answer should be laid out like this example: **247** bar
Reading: **5** bar
